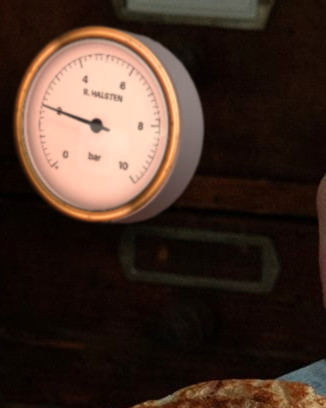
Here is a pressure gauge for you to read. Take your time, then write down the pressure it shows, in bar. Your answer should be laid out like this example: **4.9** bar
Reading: **2** bar
